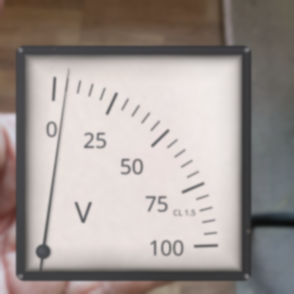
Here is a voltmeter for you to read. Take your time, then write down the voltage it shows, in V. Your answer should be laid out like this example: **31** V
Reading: **5** V
